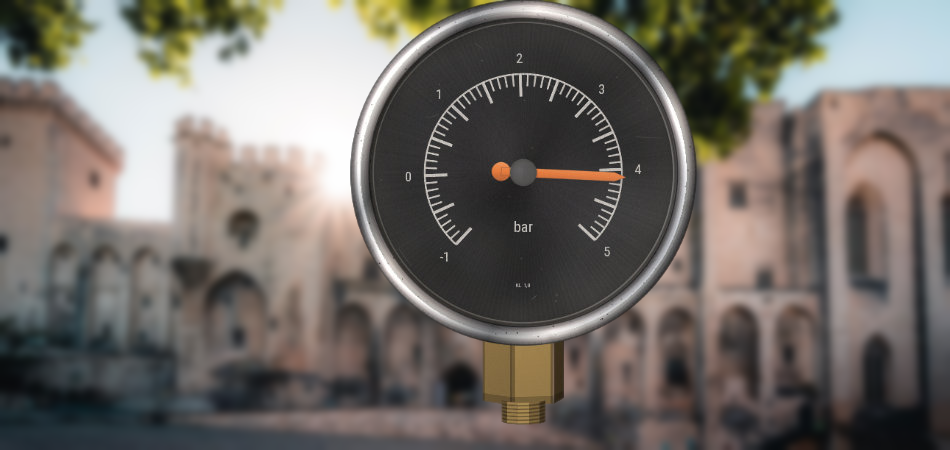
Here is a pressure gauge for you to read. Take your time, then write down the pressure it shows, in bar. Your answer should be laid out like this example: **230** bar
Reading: **4.1** bar
